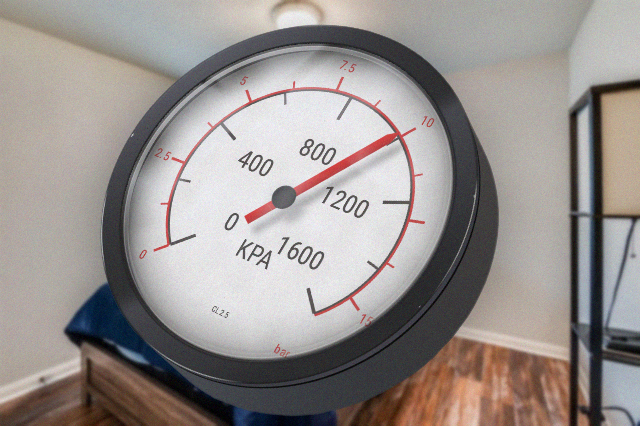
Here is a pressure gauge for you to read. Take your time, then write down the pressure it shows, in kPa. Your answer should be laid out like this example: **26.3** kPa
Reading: **1000** kPa
